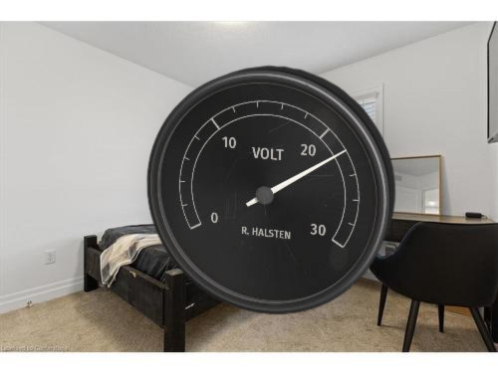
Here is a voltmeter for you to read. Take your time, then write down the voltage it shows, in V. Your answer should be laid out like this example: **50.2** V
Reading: **22** V
